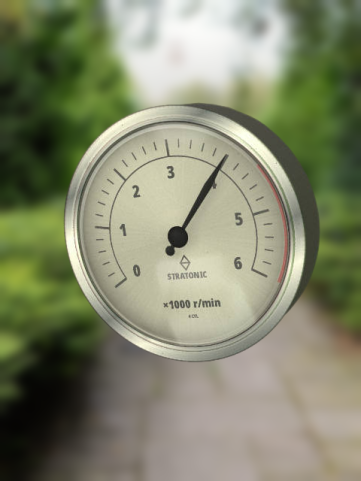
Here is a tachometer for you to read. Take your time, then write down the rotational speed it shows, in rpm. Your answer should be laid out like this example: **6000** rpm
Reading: **4000** rpm
